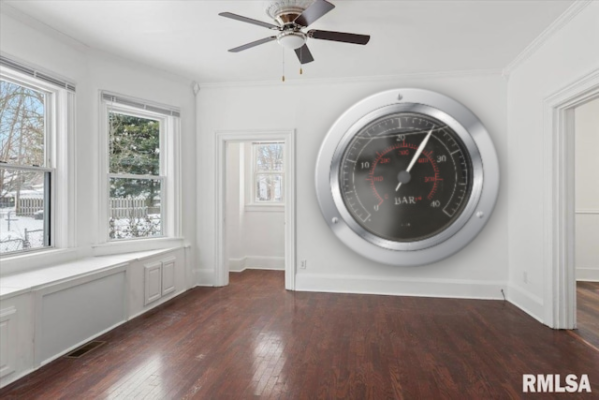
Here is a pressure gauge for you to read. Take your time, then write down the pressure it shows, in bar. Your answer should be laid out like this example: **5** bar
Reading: **25** bar
